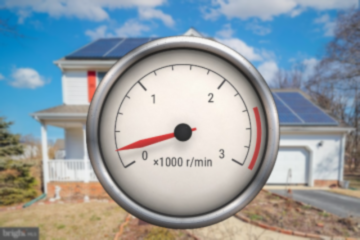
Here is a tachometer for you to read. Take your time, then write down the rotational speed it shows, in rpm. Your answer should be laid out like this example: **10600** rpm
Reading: **200** rpm
